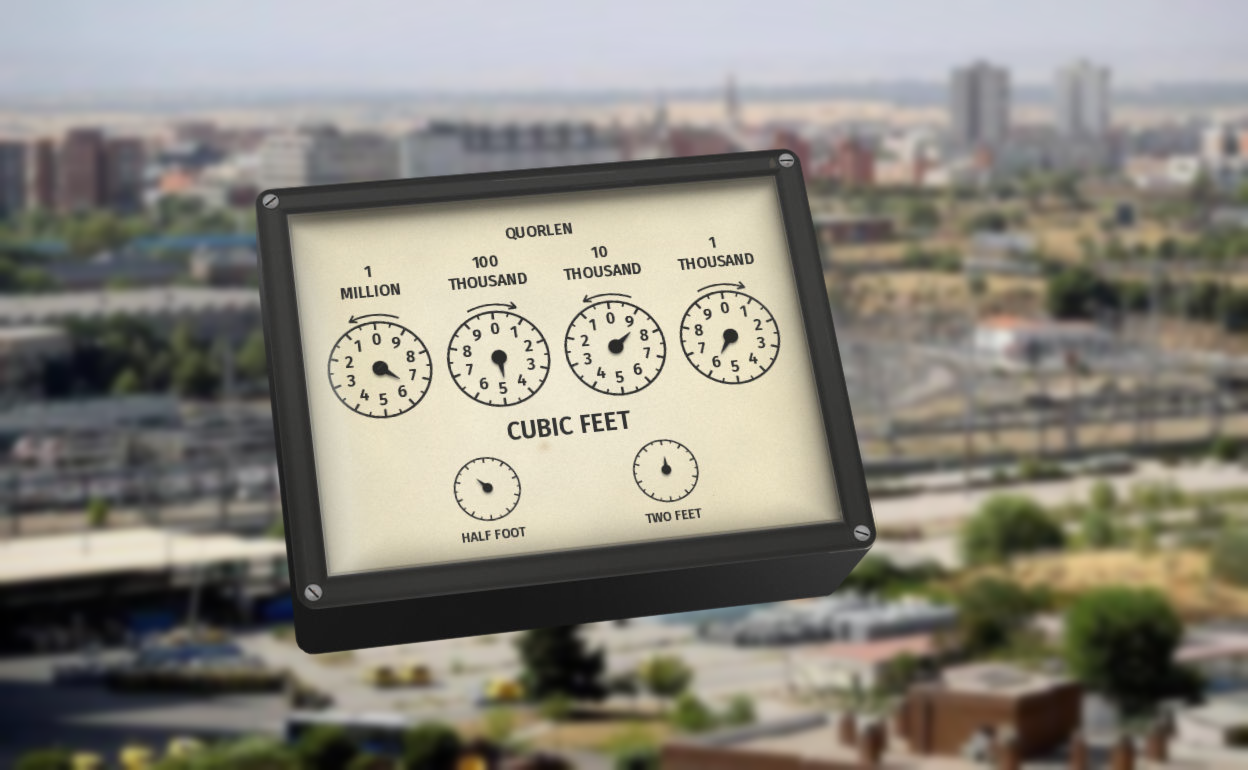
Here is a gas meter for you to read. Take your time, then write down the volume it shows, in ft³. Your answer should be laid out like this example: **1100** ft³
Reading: **648600** ft³
